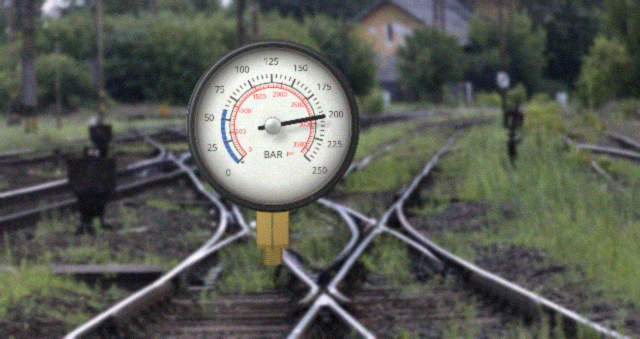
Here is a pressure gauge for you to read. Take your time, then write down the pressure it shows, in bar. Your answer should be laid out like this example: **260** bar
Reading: **200** bar
